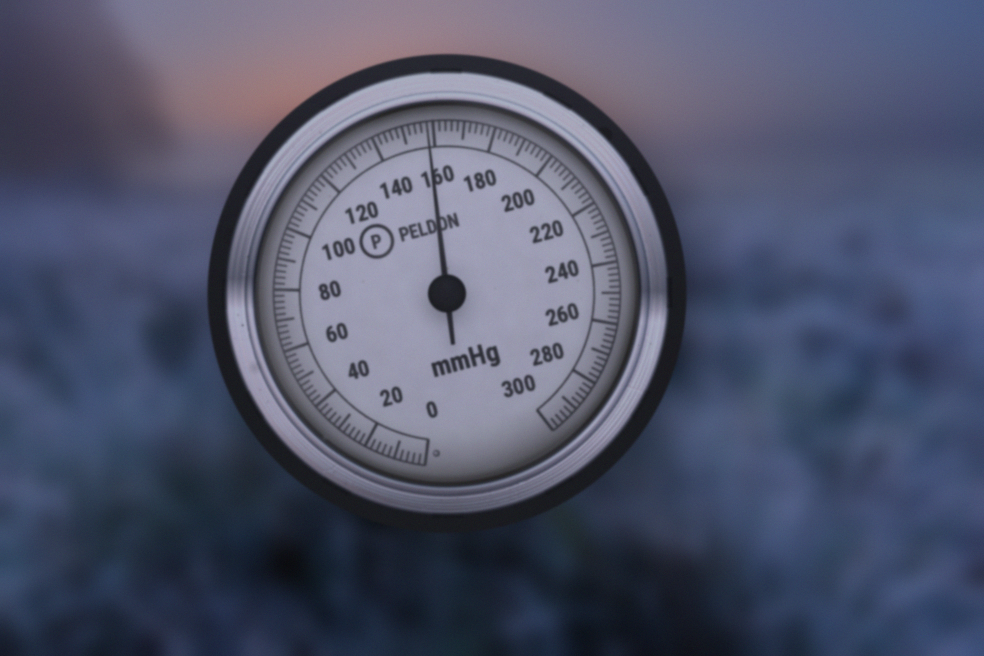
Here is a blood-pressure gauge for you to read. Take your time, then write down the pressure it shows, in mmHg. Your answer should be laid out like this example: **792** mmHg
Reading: **158** mmHg
